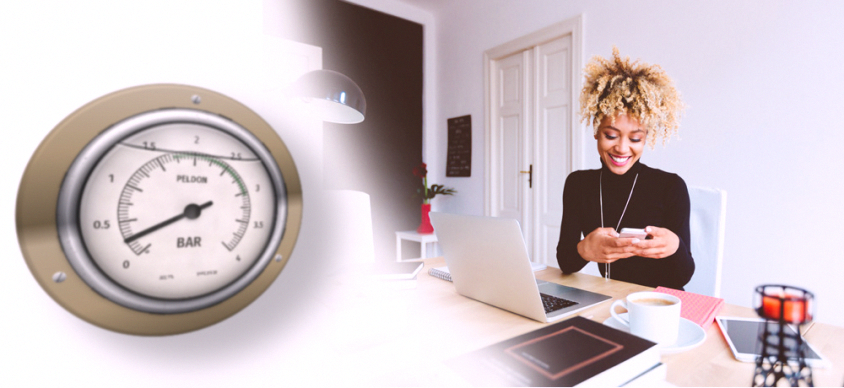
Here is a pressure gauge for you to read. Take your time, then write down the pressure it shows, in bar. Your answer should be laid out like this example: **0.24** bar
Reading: **0.25** bar
